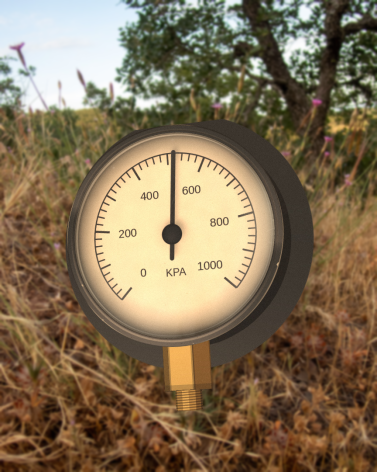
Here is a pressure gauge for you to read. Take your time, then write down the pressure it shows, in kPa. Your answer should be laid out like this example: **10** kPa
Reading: **520** kPa
